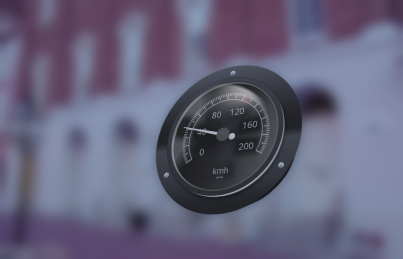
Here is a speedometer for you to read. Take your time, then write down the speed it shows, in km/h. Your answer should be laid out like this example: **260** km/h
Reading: **40** km/h
